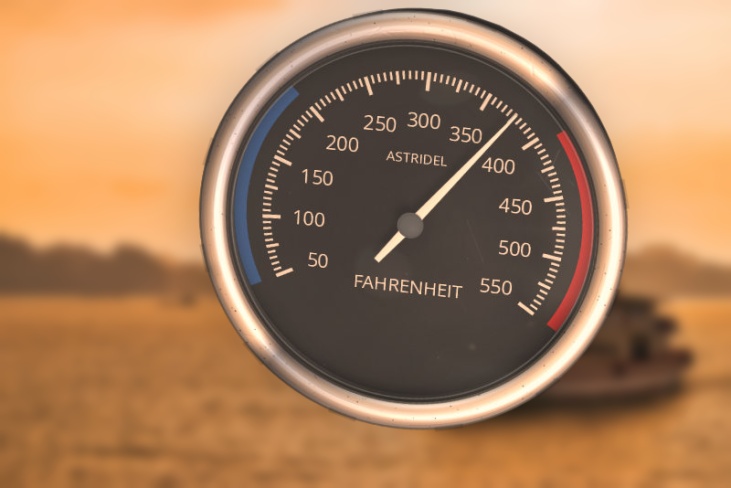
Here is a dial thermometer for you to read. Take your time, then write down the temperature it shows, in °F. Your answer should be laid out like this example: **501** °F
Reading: **375** °F
